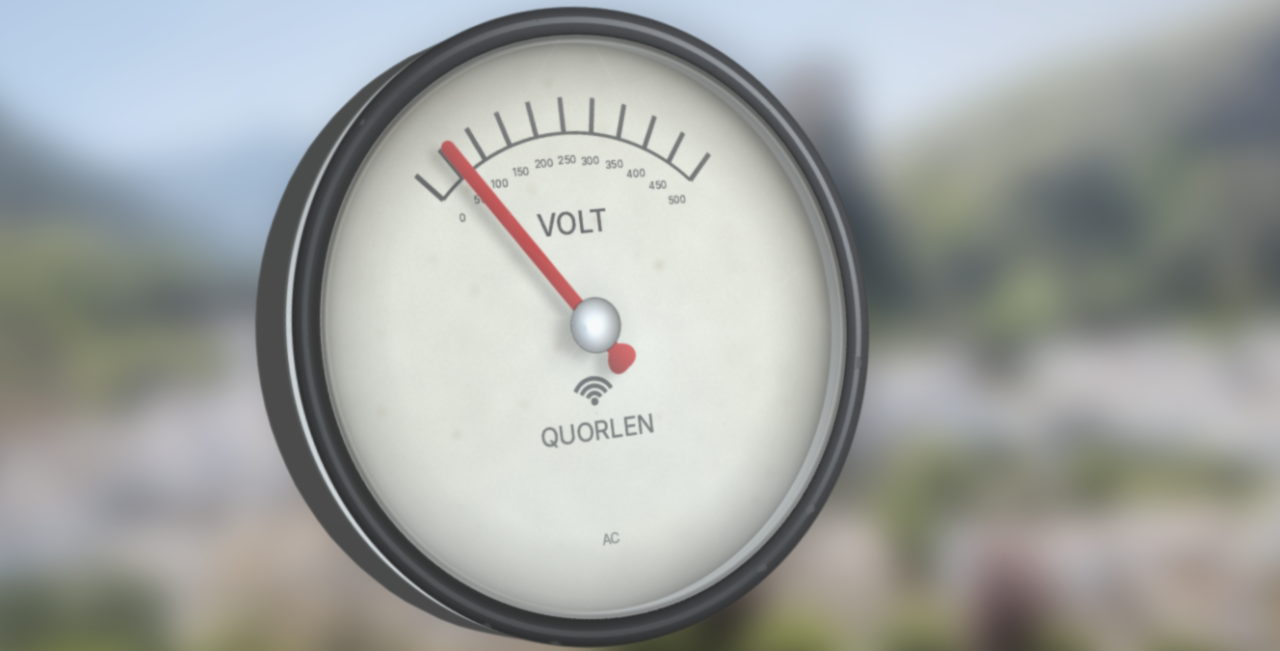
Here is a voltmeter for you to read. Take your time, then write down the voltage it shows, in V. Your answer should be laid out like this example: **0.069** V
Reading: **50** V
